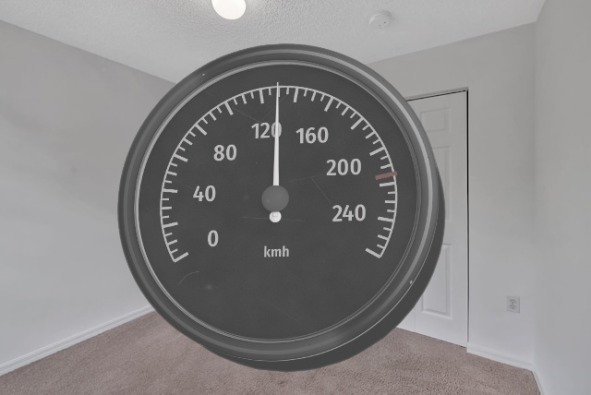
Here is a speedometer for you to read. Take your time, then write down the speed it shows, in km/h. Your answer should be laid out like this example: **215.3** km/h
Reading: **130** km/h
